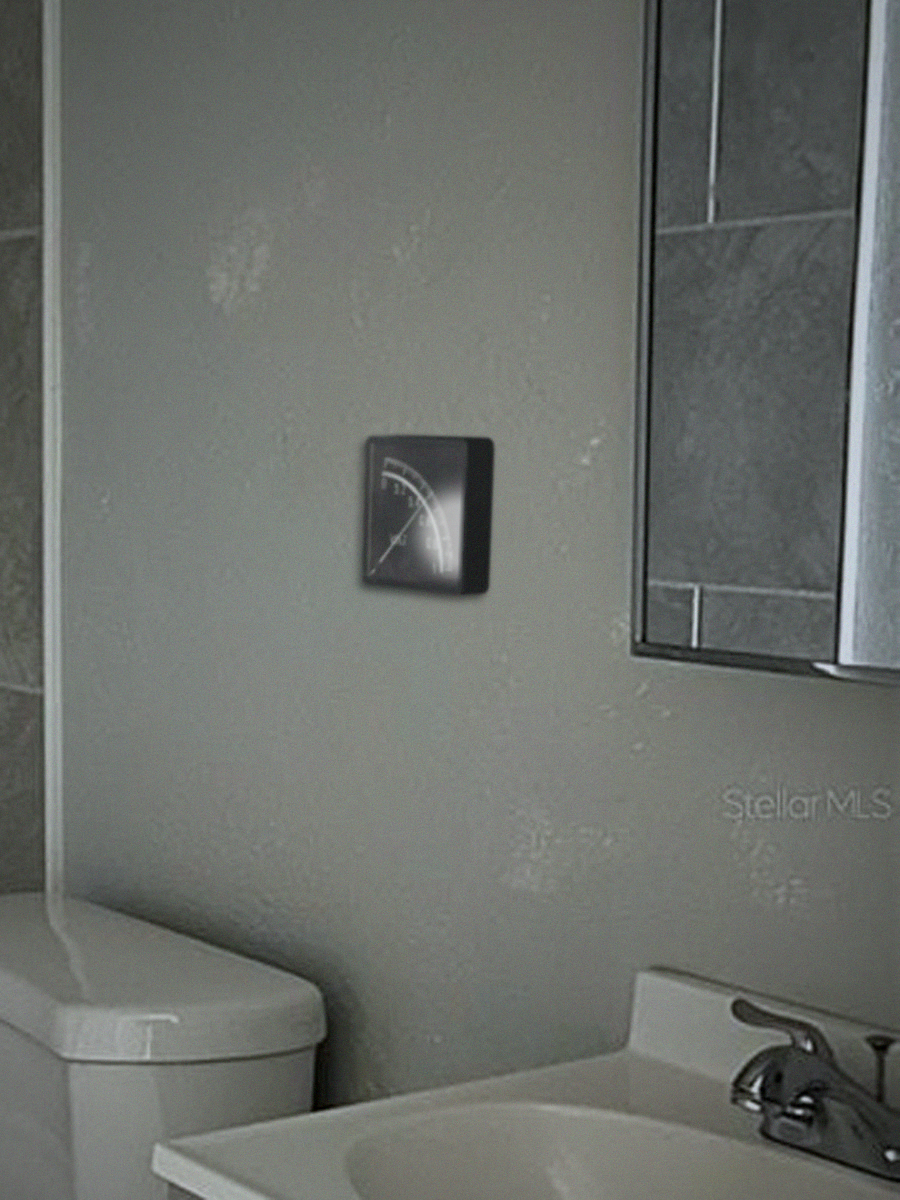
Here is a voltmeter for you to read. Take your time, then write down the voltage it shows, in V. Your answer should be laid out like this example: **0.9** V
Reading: **0.5** V
